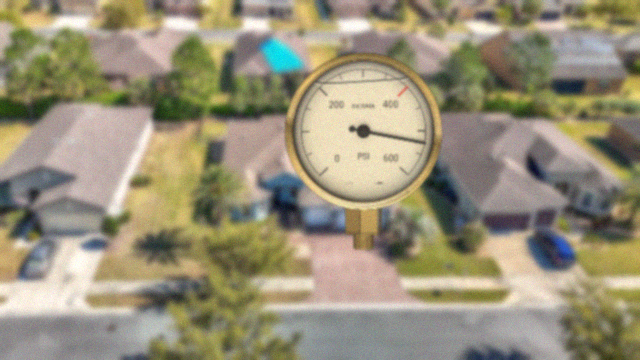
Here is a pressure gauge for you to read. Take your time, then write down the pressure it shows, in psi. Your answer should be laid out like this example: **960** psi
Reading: **525** psi
